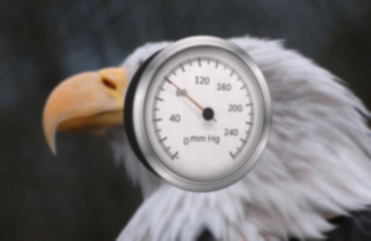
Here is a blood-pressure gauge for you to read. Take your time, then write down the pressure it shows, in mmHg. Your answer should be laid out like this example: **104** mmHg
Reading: **80** mmHg
